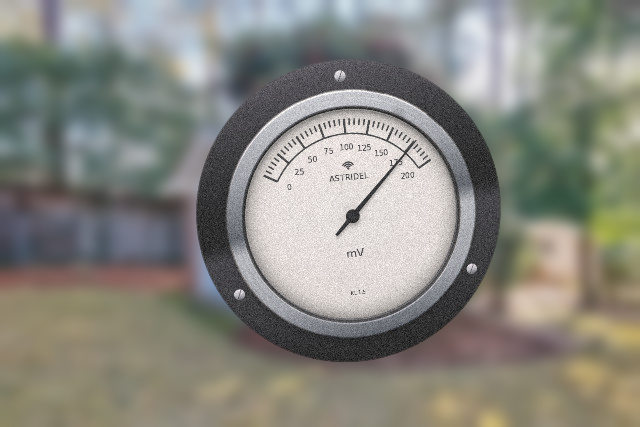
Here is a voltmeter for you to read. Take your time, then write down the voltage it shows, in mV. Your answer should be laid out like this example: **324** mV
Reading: **175** mV
